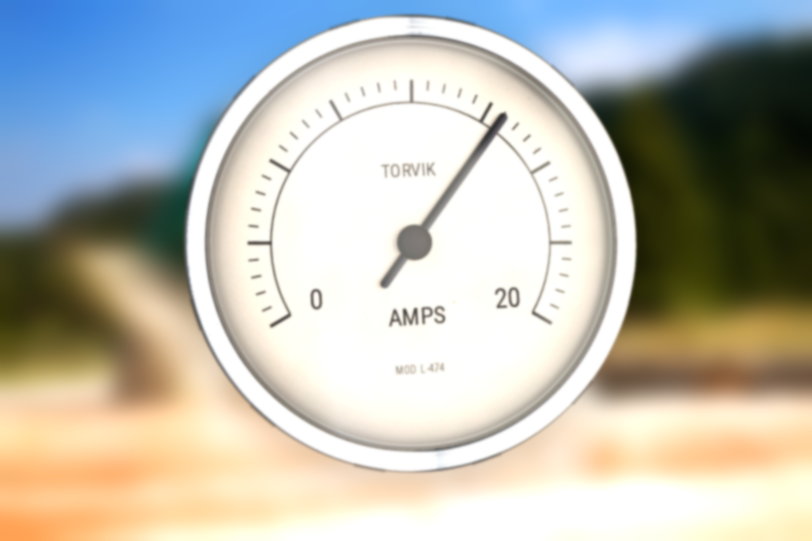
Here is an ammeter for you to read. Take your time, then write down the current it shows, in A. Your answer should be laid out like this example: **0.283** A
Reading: **13** A
